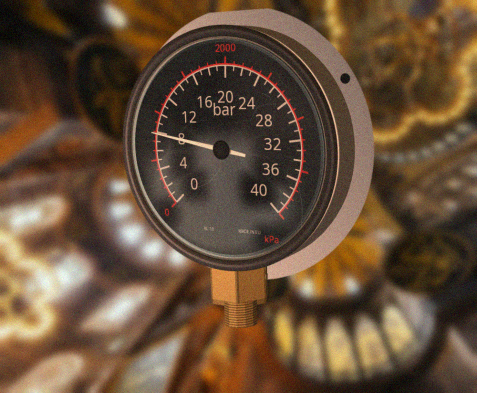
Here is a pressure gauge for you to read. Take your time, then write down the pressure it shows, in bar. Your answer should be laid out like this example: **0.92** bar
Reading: **8** bar
